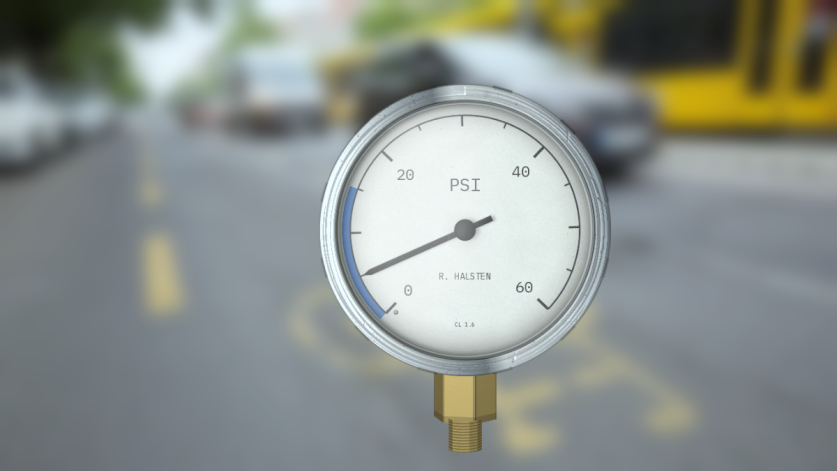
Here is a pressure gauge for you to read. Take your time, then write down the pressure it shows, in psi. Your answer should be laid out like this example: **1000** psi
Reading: **5** psi
